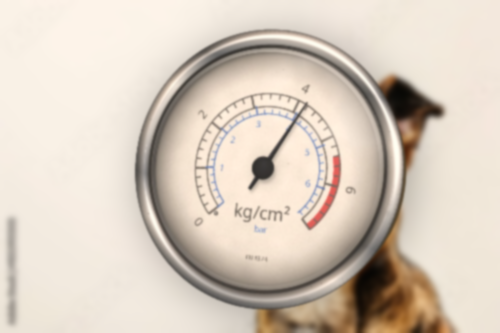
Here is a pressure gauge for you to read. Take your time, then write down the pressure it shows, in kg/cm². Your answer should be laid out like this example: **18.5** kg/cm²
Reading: **4.2** kg/cm²
